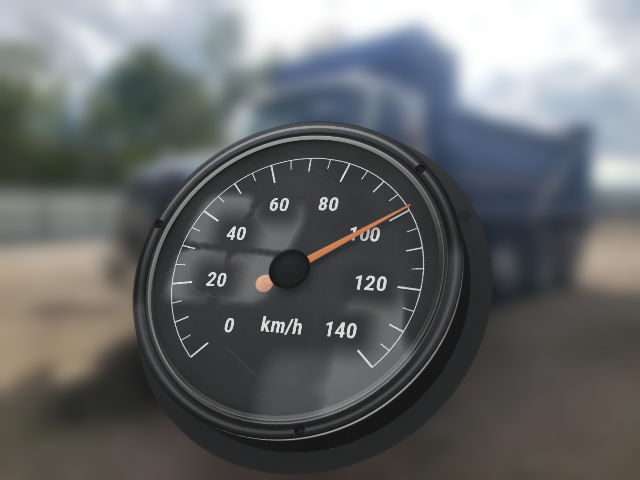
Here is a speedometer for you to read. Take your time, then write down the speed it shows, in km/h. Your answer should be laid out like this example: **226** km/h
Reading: **100** km/h
